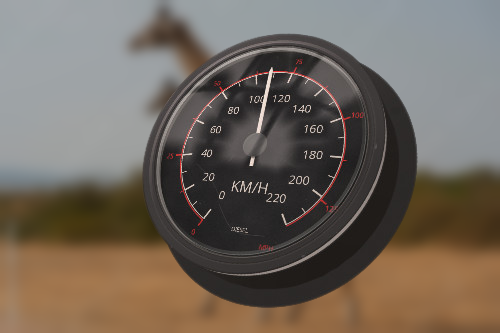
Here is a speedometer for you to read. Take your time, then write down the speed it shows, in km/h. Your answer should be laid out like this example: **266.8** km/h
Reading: **110** km/h
